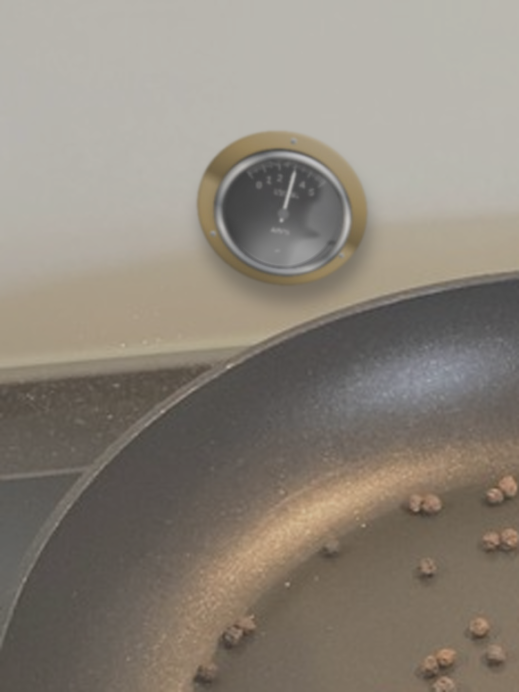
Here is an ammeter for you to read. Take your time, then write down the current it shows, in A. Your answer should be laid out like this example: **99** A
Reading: **3** A
